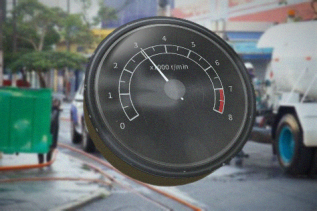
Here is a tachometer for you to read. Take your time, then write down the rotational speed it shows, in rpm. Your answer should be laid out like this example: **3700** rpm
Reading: **3000** rpm
